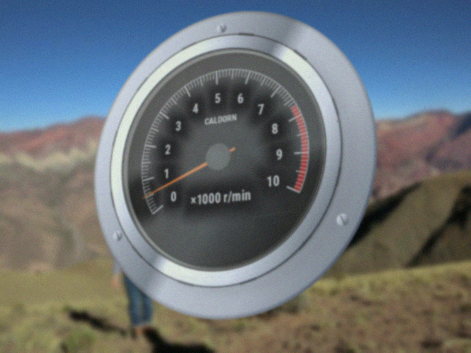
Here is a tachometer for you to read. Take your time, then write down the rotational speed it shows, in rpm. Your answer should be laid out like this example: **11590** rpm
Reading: **500** rpm
